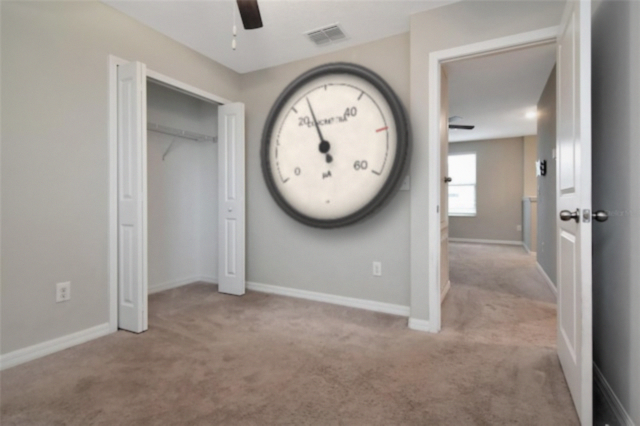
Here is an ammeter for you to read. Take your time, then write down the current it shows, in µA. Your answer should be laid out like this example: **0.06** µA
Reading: **25** µA
